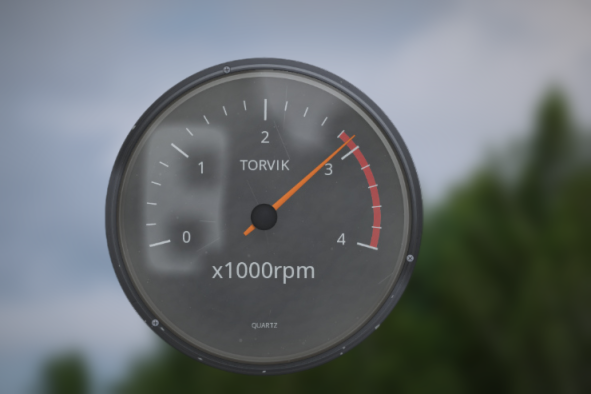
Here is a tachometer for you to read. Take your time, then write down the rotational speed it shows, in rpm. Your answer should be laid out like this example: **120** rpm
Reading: **2900** rpm
